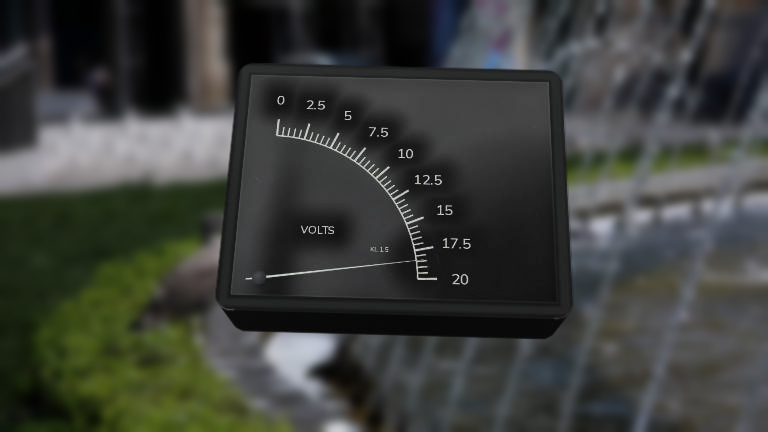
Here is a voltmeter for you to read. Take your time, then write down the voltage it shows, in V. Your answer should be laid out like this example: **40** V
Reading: **18.5** V
